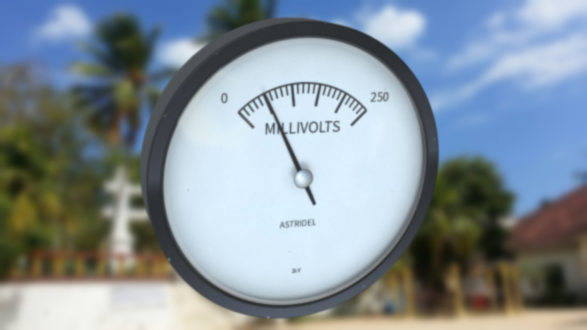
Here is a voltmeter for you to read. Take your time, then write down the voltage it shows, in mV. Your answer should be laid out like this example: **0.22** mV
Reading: **50** mV
